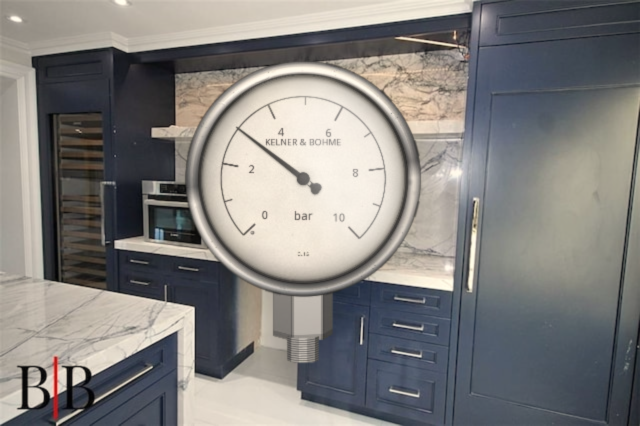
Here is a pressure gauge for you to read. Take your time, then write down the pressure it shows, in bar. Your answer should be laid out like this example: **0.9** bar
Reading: **3** bar
